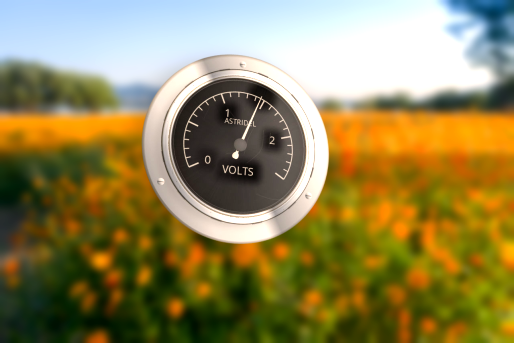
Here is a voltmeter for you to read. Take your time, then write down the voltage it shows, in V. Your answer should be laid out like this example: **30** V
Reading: **1.45** V
